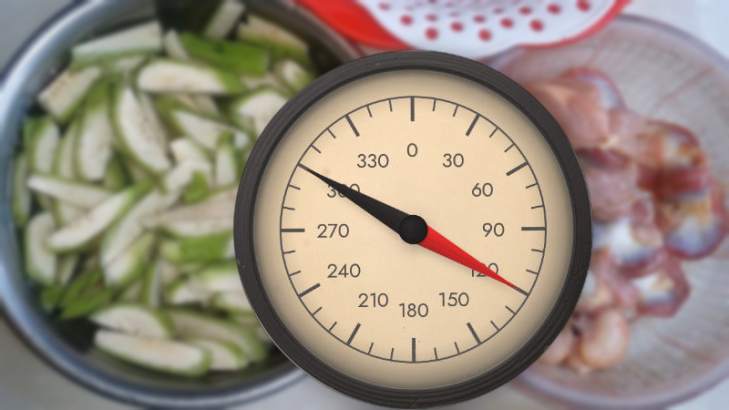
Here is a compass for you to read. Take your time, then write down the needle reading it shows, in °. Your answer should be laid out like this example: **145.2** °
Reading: **120** °
